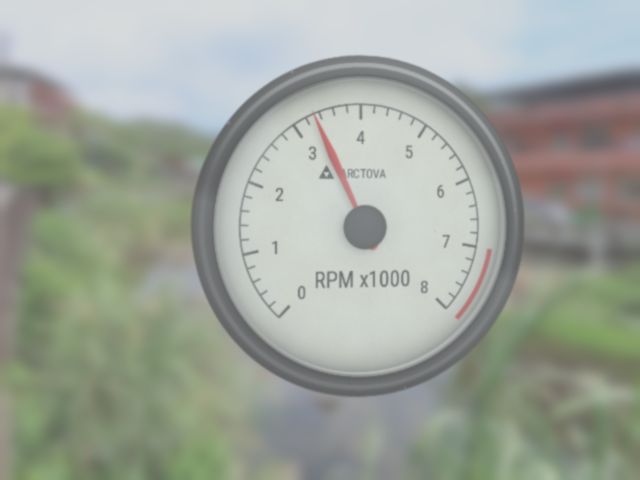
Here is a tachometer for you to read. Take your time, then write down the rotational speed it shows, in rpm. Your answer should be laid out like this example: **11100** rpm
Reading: **3300** rpm
